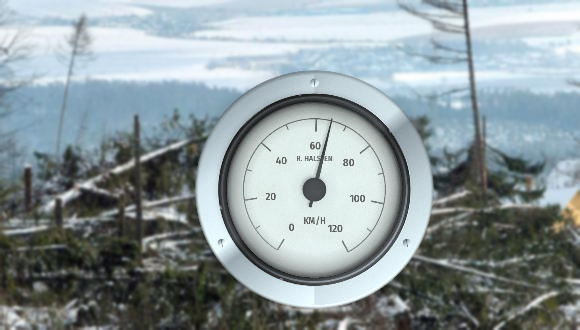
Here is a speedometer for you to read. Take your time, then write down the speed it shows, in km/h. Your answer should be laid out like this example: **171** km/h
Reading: **65** km/h
